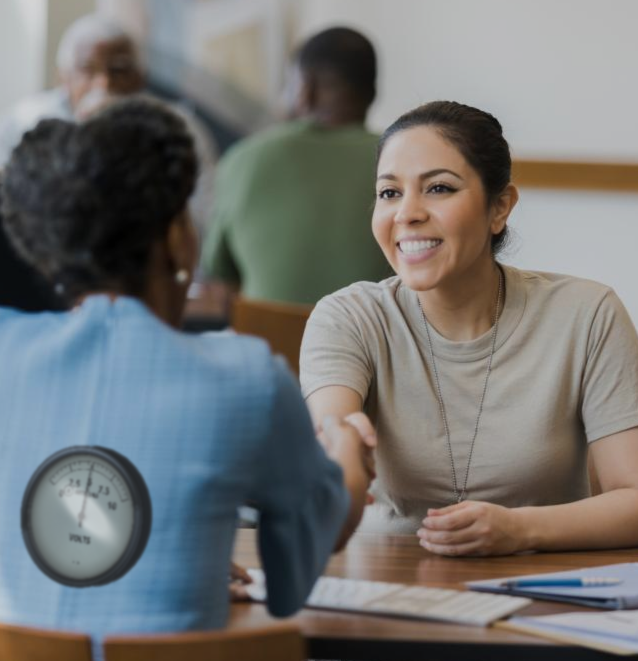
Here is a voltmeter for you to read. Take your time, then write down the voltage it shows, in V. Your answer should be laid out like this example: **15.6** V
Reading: **5** V
